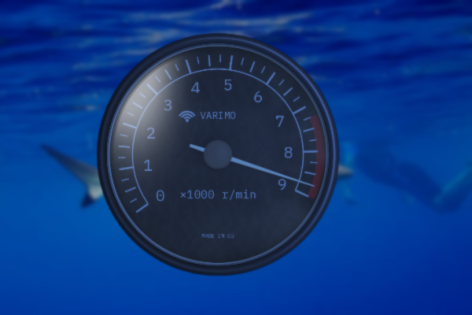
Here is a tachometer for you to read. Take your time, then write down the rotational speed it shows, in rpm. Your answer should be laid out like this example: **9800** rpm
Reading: **8750** rpm
